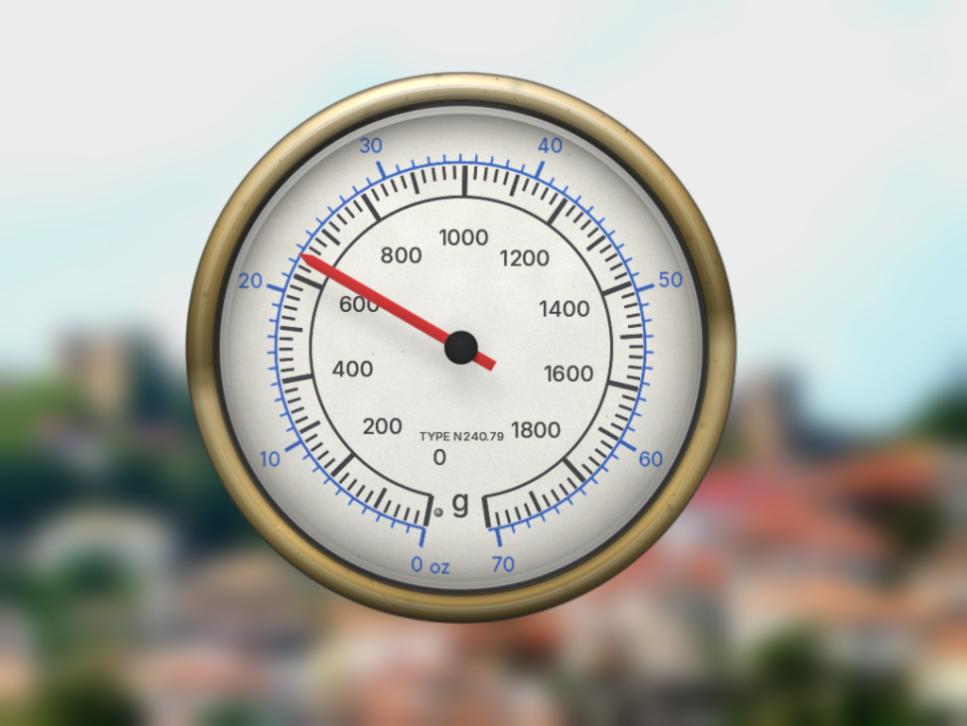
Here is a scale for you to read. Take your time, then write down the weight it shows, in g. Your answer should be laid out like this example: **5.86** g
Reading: **640** g
